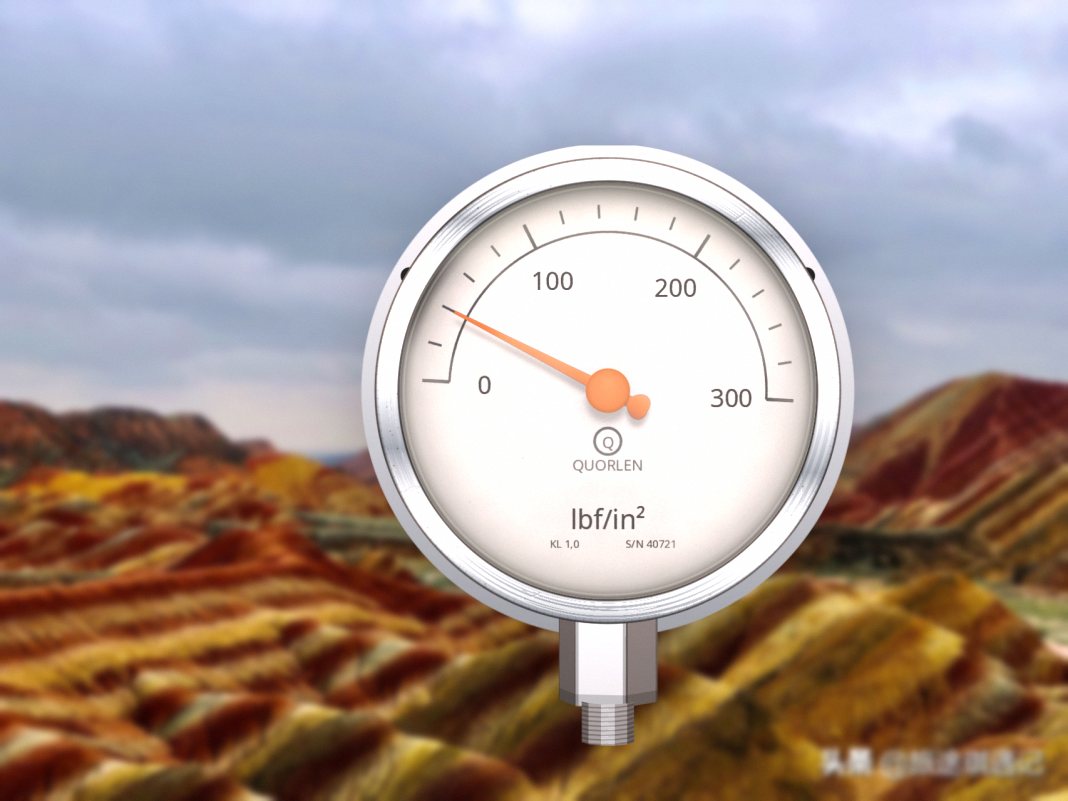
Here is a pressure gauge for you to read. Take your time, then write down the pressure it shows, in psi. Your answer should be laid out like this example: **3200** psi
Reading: **40** psi
